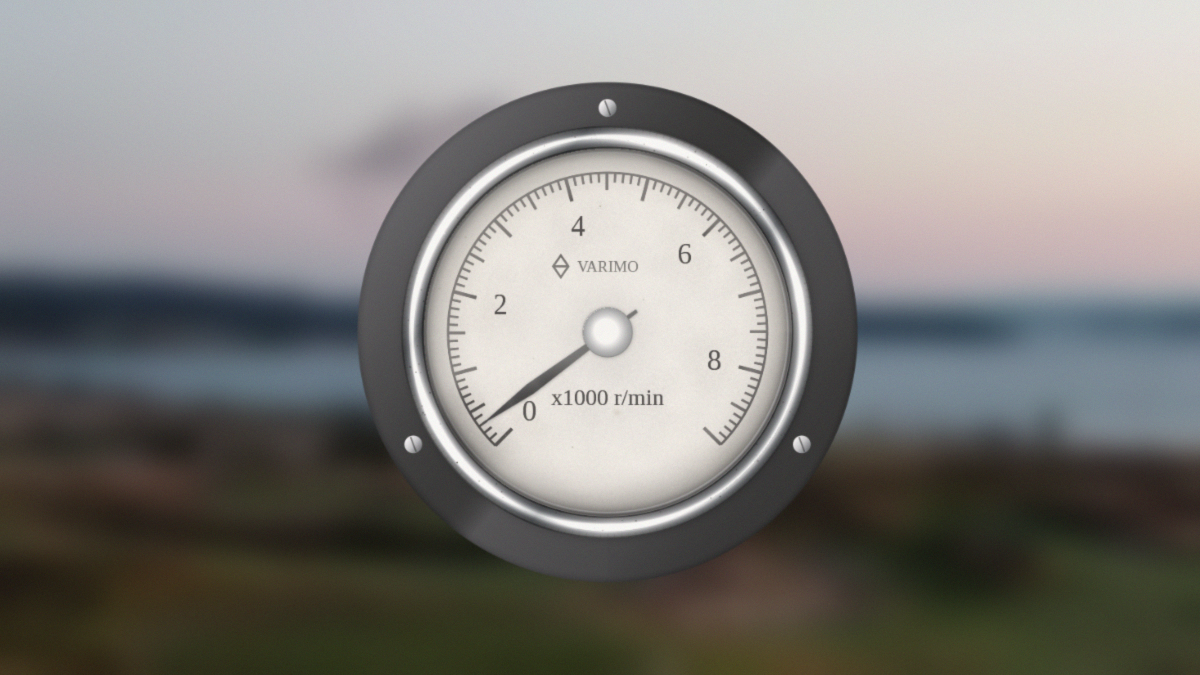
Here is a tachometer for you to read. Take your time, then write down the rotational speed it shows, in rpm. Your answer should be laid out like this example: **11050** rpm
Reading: **300** rpm
